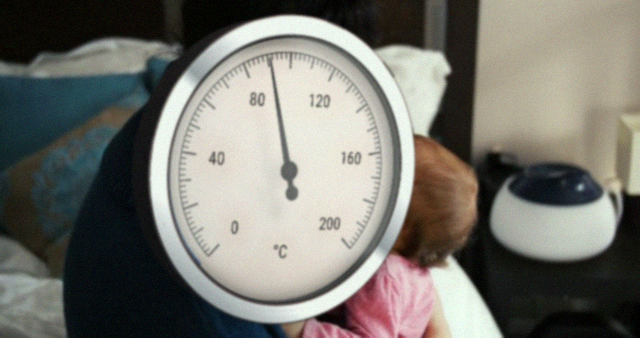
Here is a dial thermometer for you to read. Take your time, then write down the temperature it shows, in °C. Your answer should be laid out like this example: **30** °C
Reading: **90** °C
